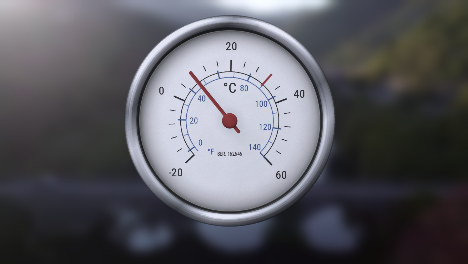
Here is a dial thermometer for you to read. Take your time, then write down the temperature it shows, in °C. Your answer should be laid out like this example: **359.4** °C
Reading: **8** °C
